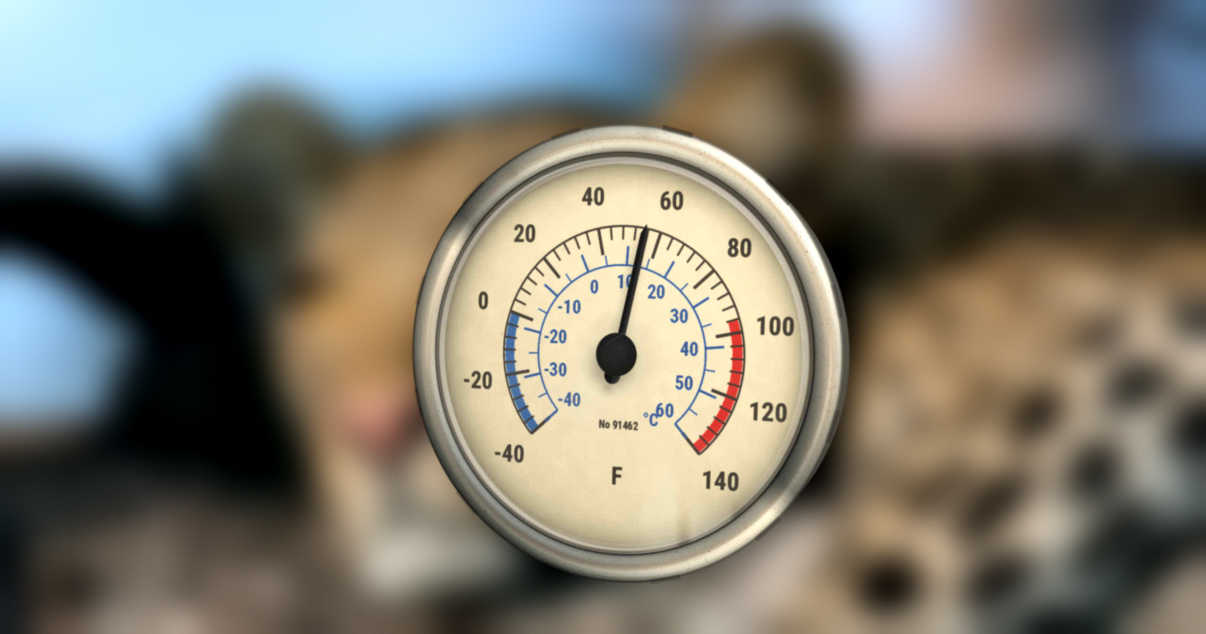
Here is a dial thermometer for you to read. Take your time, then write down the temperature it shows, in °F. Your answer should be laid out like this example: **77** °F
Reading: **56** °F
